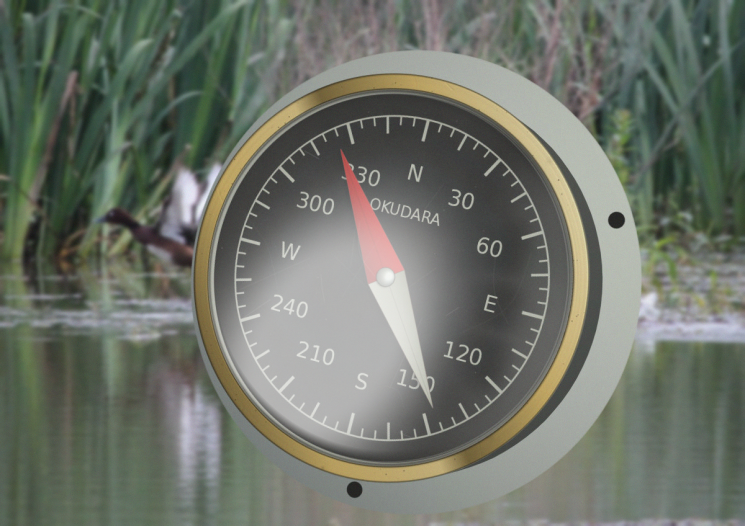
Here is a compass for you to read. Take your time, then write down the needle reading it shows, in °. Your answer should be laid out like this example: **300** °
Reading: **325** °
